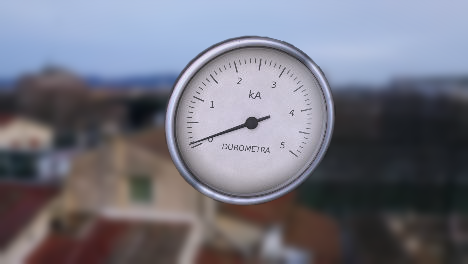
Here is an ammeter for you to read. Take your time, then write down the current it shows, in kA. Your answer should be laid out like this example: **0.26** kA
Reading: **0.1** kA
